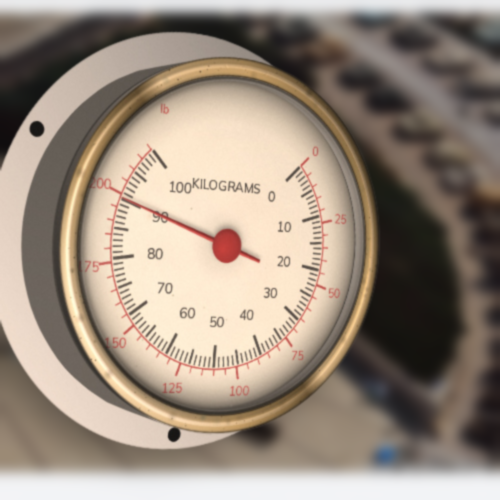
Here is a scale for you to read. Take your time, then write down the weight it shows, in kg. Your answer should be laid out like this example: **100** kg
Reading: **90** kg
